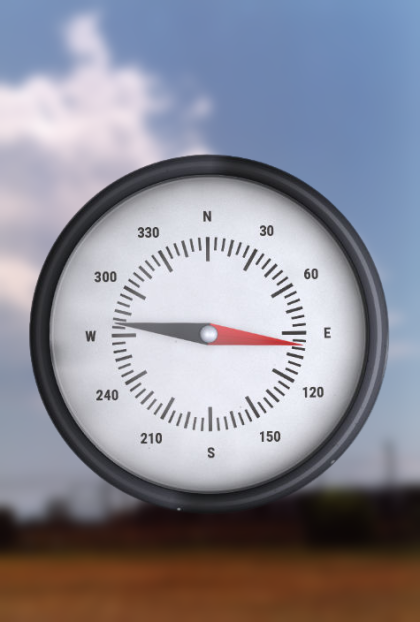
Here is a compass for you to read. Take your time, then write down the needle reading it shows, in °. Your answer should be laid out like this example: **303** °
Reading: **97.5** °
